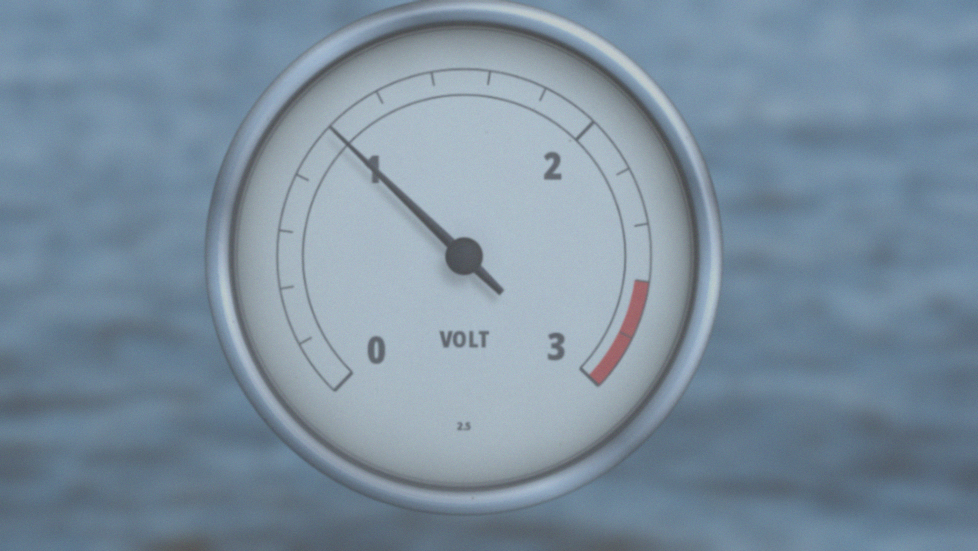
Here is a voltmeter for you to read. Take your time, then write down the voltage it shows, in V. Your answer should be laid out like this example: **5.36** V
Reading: **1** V
